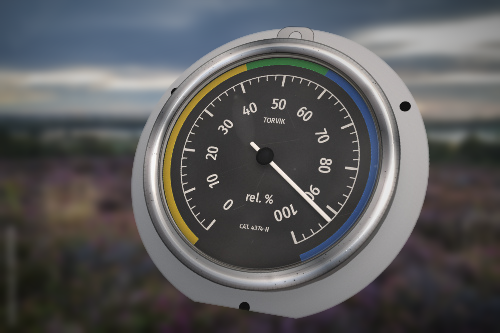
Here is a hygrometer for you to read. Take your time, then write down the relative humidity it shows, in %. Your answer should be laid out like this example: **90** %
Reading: **92** %
